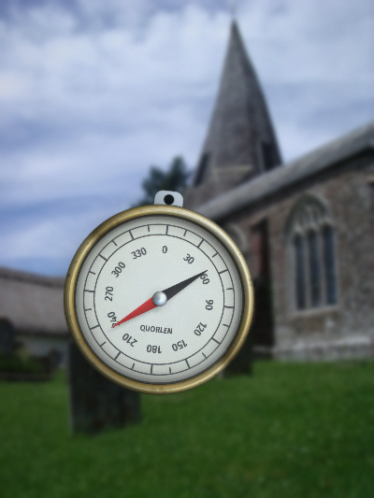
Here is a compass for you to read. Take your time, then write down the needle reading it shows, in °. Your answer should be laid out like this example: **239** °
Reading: **232.5** °
